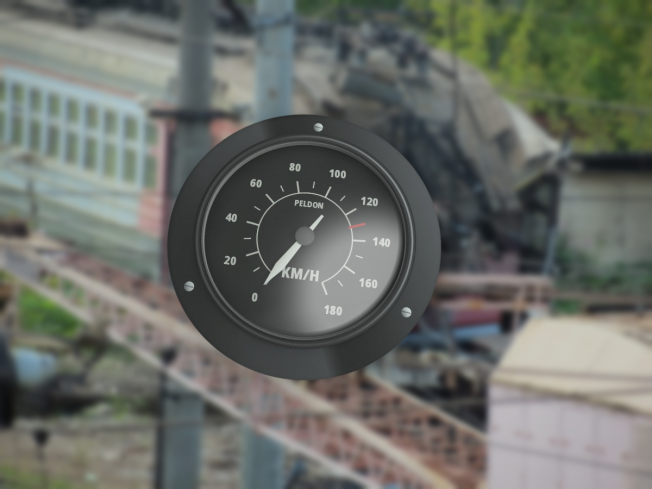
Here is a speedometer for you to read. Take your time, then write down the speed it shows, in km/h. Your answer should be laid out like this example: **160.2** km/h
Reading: **0** km/h
